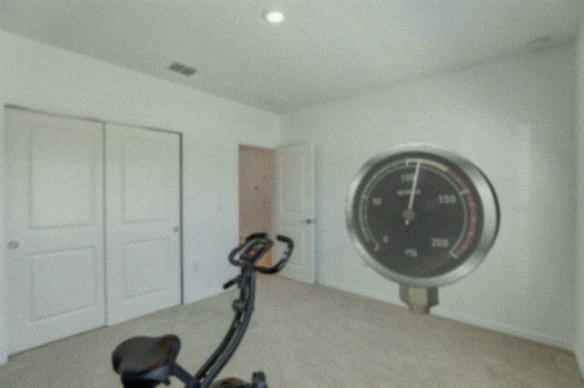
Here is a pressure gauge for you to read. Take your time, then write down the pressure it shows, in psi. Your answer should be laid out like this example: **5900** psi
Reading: **110** psi
